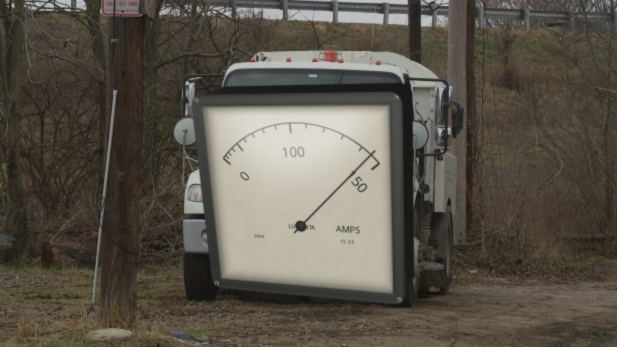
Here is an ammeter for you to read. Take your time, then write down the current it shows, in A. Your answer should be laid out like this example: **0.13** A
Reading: **145** A
